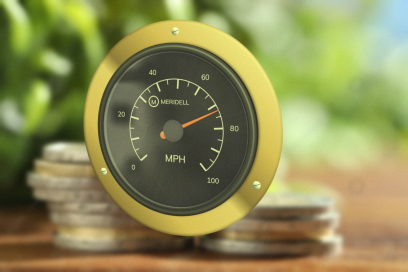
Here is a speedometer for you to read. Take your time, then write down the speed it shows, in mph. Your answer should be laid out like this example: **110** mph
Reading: **72.5** mph
